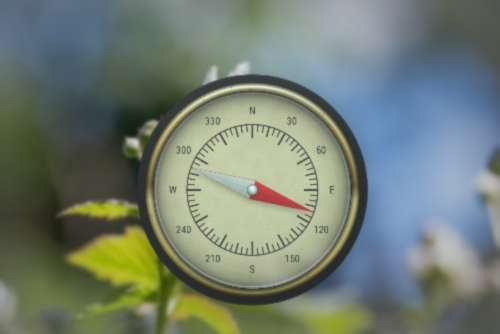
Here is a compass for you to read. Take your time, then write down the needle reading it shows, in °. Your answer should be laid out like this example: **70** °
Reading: **110** °
